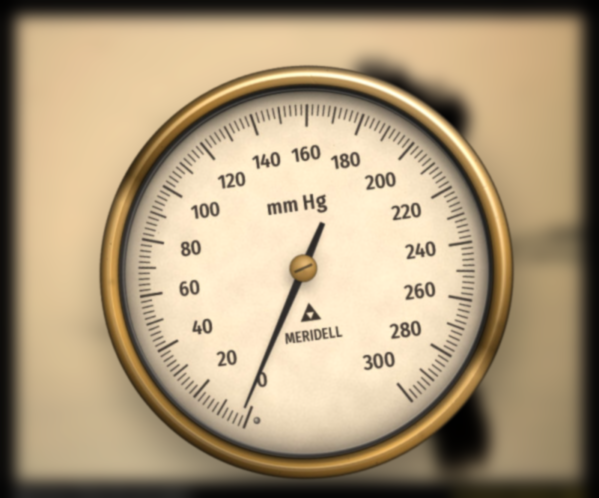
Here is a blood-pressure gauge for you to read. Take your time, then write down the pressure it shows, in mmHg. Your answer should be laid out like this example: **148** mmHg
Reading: **2** mmHg
